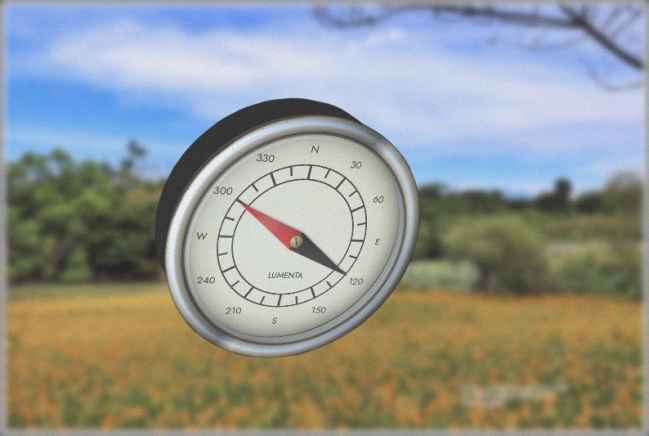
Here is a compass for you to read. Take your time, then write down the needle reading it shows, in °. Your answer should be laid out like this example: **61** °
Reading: **300** °
